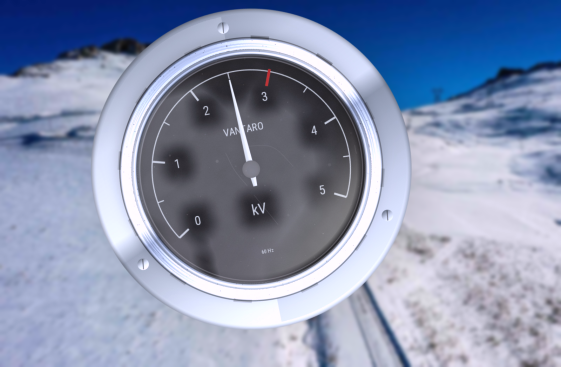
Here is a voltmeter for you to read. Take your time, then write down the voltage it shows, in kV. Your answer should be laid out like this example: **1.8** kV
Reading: **2.5** kV
